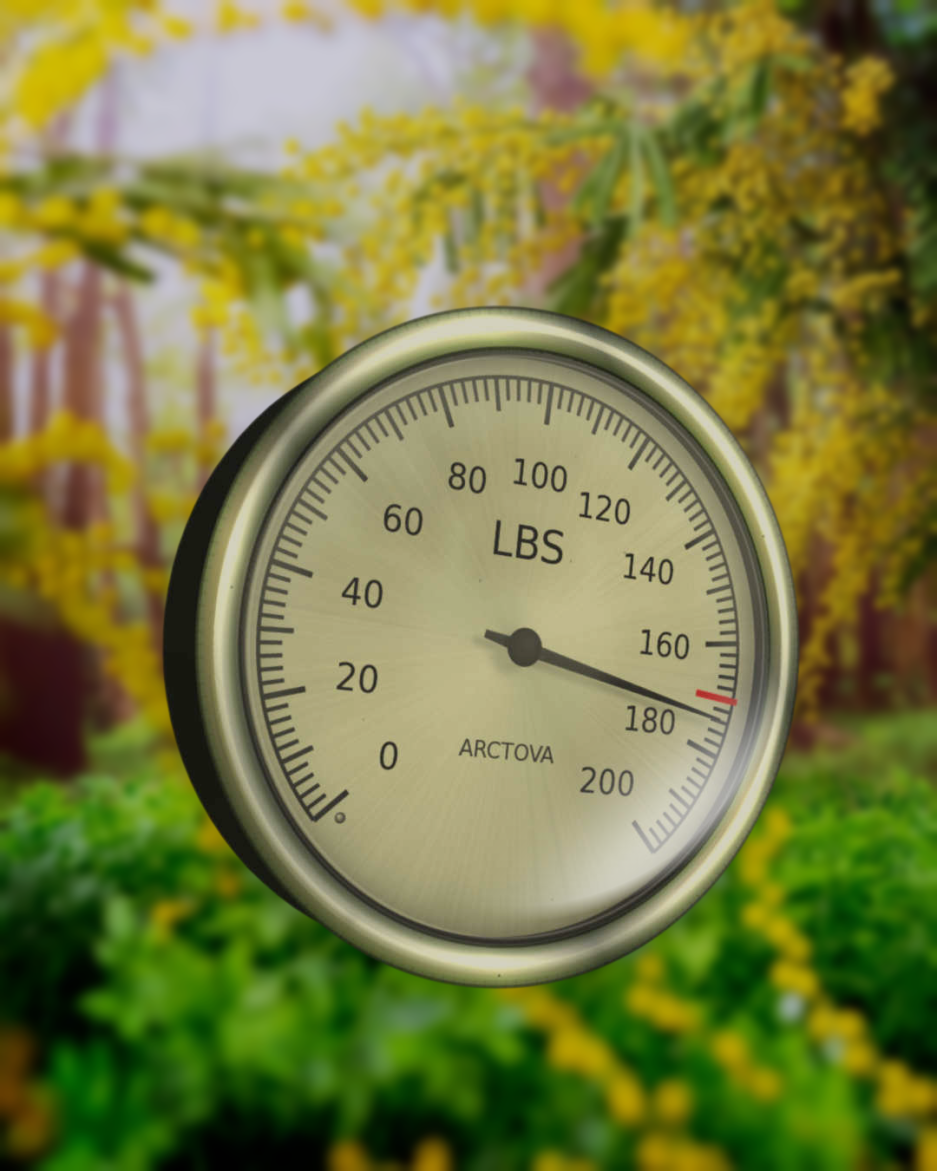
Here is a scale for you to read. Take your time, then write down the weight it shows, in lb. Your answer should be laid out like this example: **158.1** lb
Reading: **174** lb
